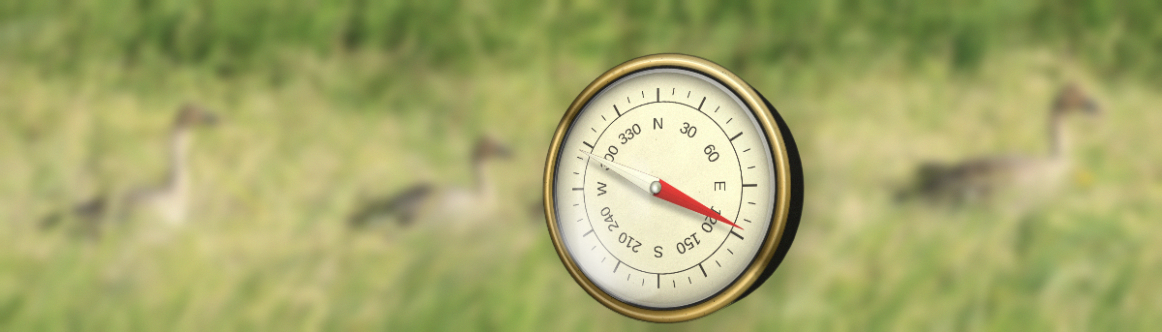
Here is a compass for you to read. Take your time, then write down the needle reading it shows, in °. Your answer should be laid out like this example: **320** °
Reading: **115** °
